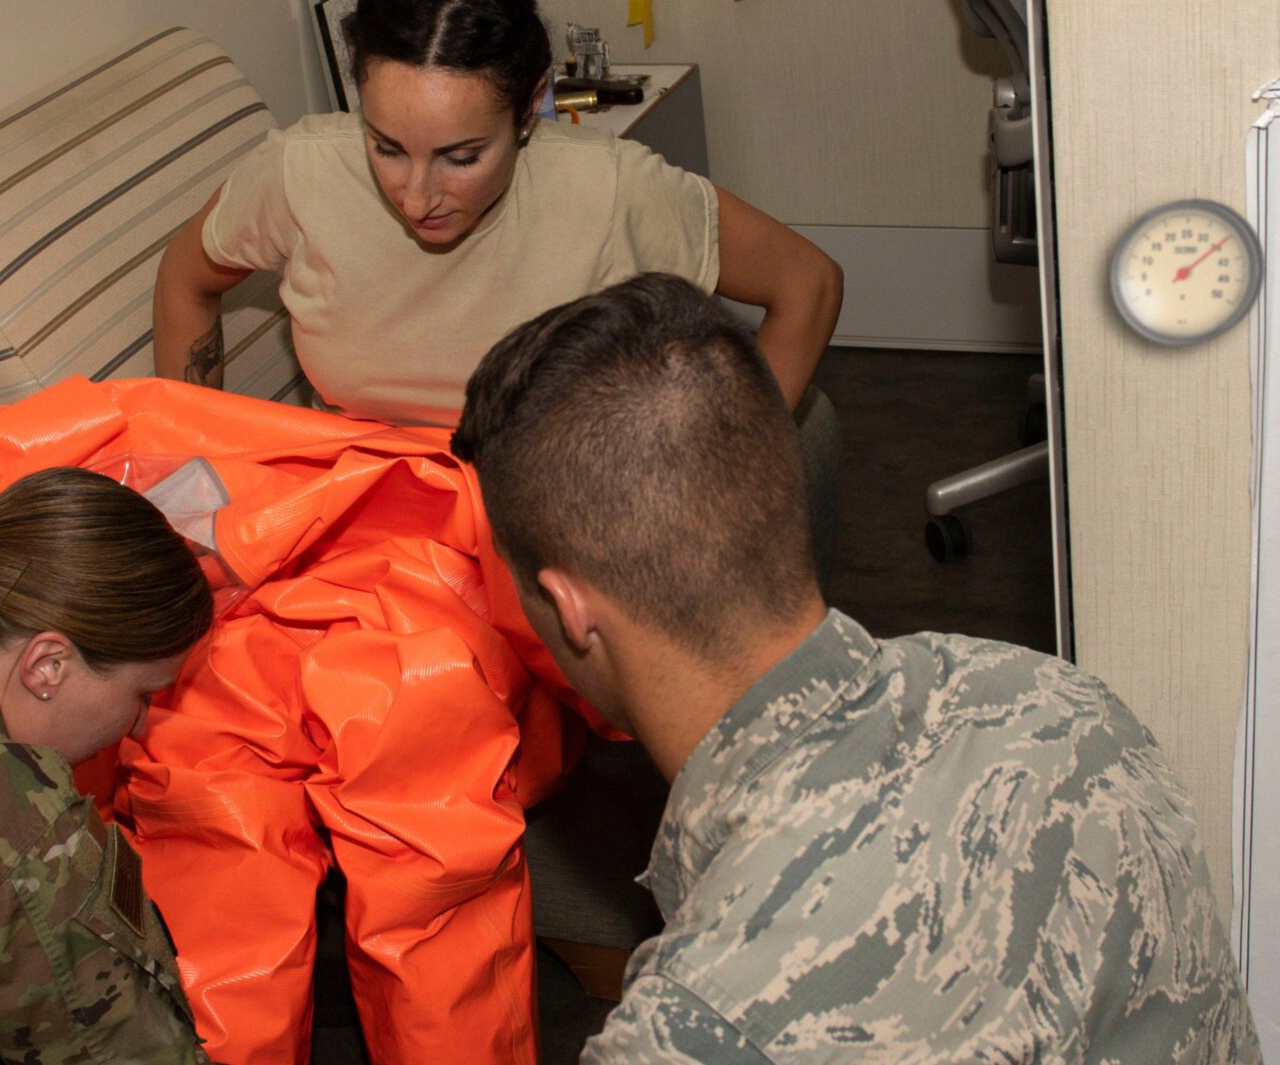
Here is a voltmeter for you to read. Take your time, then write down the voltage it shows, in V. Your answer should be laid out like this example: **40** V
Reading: **35** V
